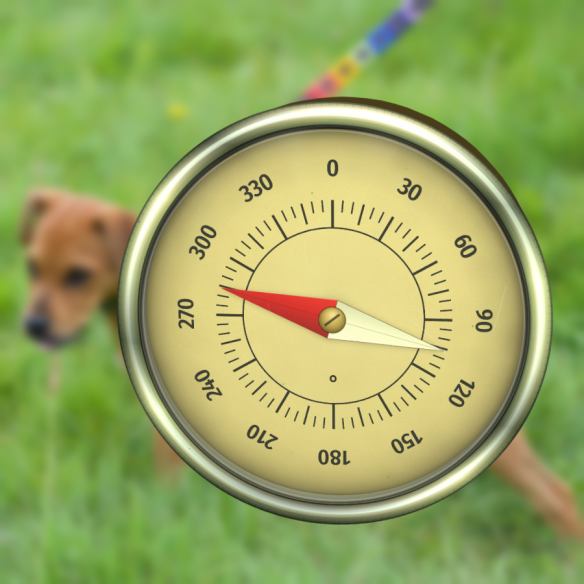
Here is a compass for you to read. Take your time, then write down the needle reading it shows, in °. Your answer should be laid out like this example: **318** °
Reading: **285** °
